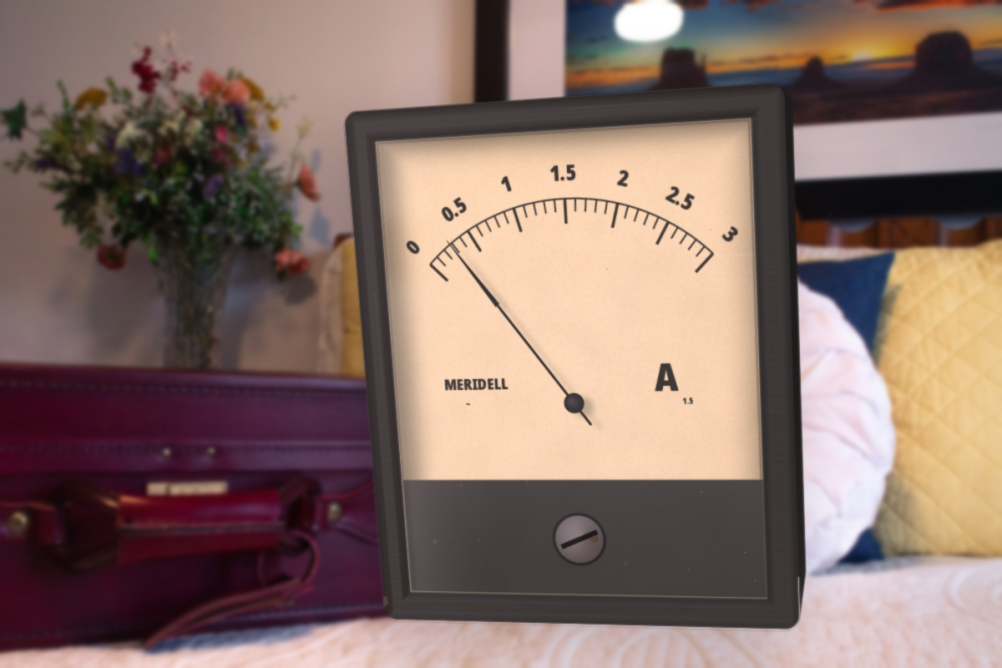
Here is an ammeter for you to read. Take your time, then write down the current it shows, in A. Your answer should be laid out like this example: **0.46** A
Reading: **0.3** A
